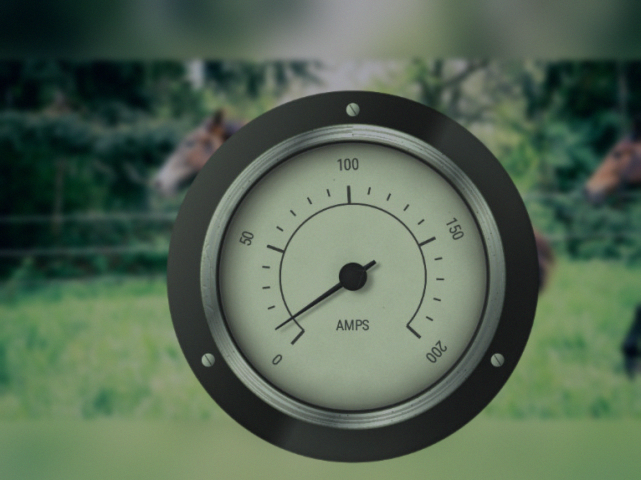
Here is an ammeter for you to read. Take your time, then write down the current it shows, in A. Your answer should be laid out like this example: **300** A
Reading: **10** A
